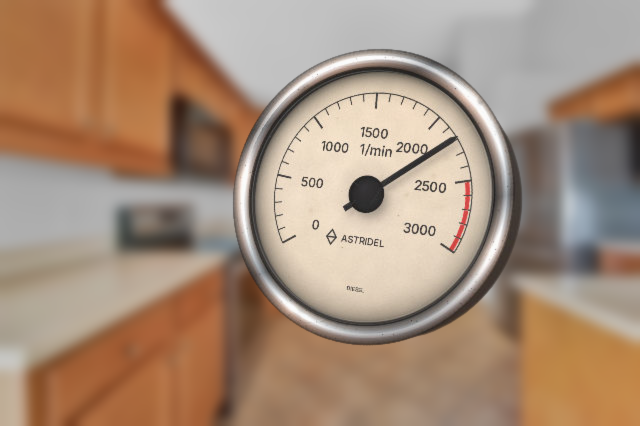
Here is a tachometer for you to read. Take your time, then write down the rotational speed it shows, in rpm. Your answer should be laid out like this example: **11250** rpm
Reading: **2200** rpm
